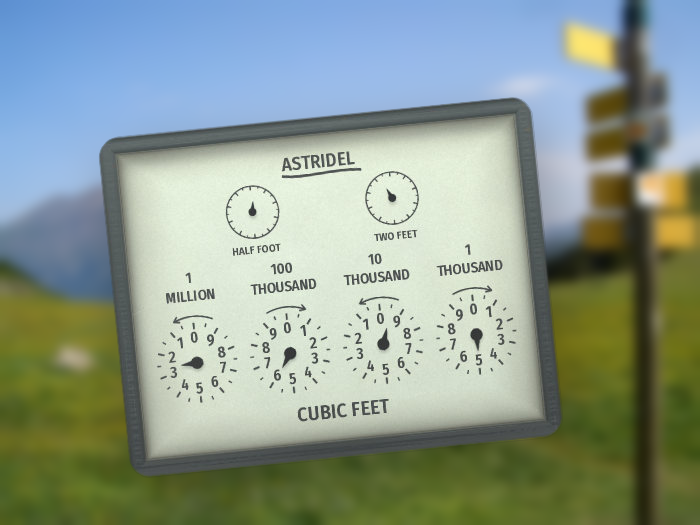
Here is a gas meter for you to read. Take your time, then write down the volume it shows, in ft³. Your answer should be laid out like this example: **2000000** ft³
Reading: **259500** ft³
